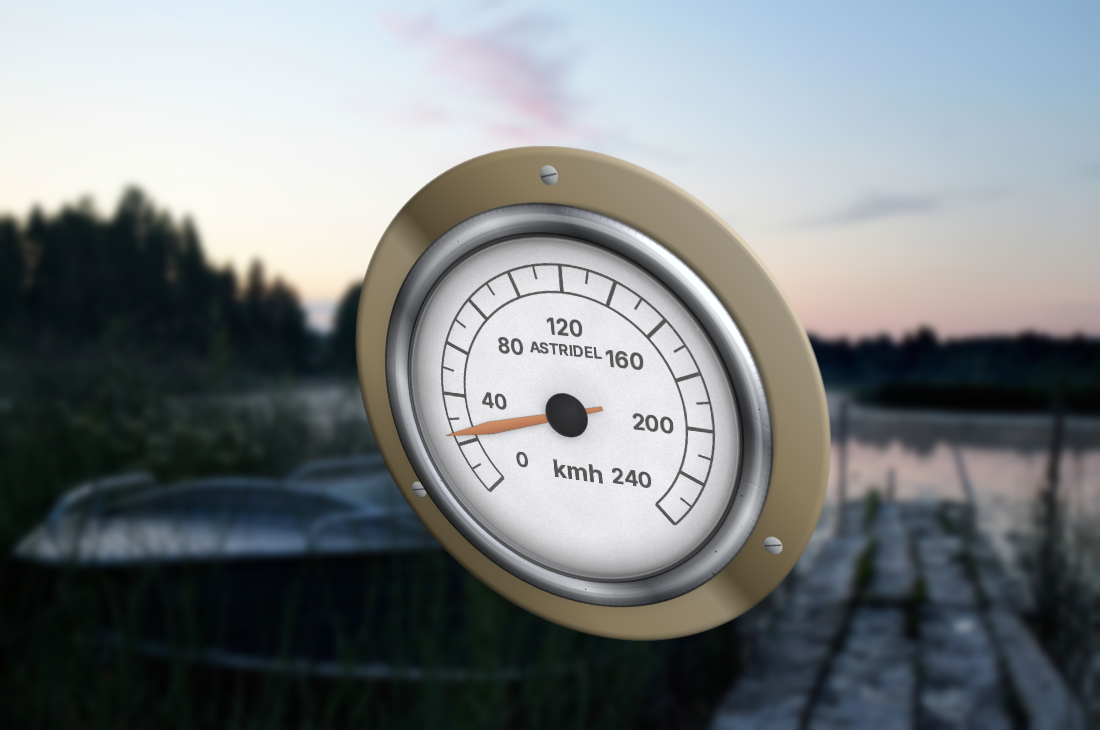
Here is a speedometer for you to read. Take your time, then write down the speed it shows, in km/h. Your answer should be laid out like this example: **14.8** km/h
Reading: **25** km/h
